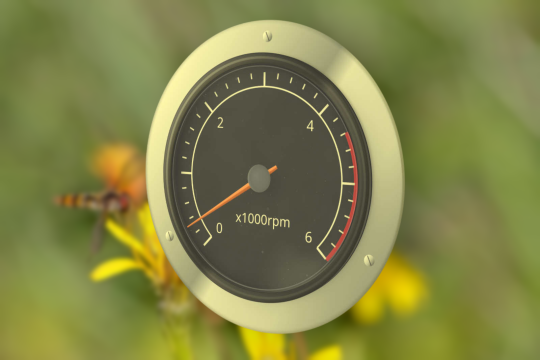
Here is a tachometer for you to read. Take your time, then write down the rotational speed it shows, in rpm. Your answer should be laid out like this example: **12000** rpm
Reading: **300** rpm
